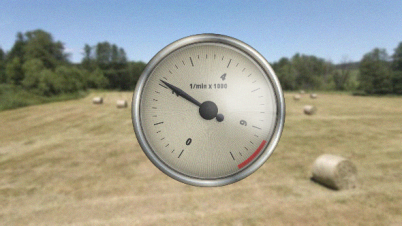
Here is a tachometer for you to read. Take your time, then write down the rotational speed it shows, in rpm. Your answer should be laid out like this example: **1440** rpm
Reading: **2100** rpm
